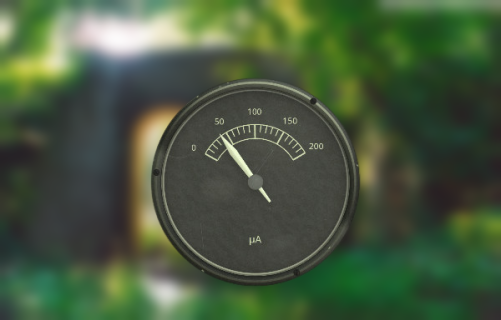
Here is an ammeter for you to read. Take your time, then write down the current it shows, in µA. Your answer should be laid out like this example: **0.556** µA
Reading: **40** µA
